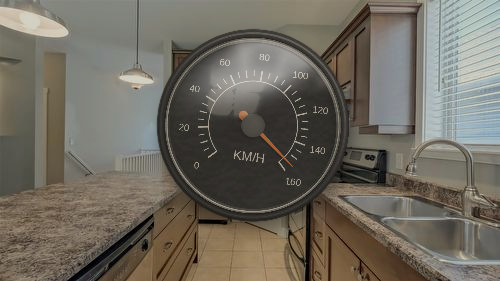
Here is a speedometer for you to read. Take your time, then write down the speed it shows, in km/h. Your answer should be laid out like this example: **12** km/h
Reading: **155** km/h
